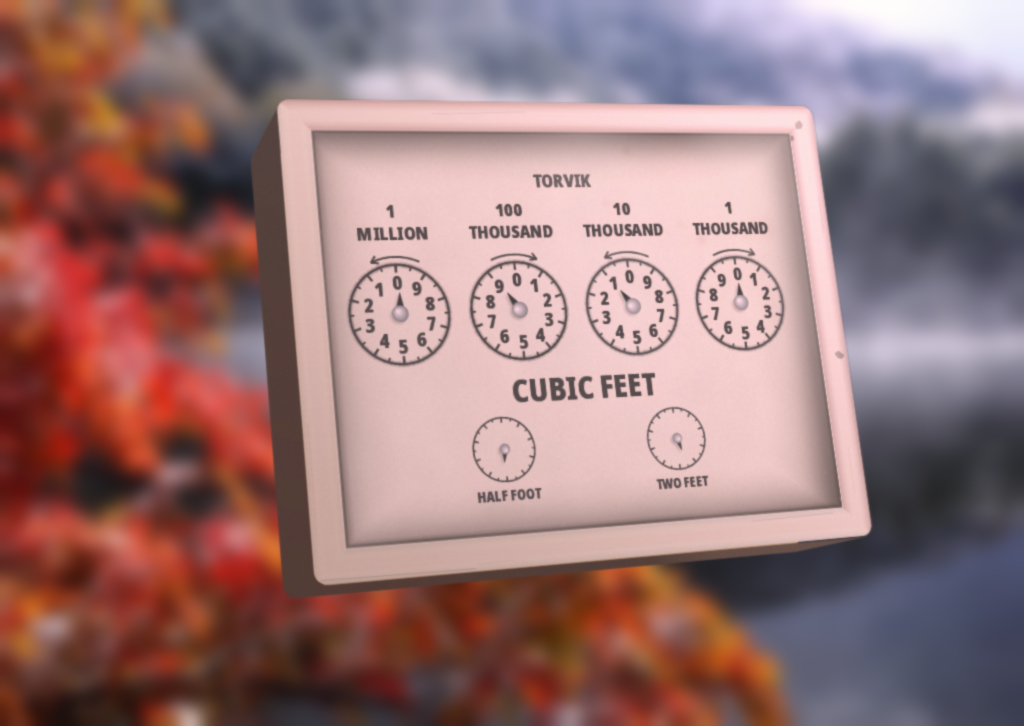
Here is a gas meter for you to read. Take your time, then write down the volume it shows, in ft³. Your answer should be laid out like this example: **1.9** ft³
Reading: **991000** ft³
